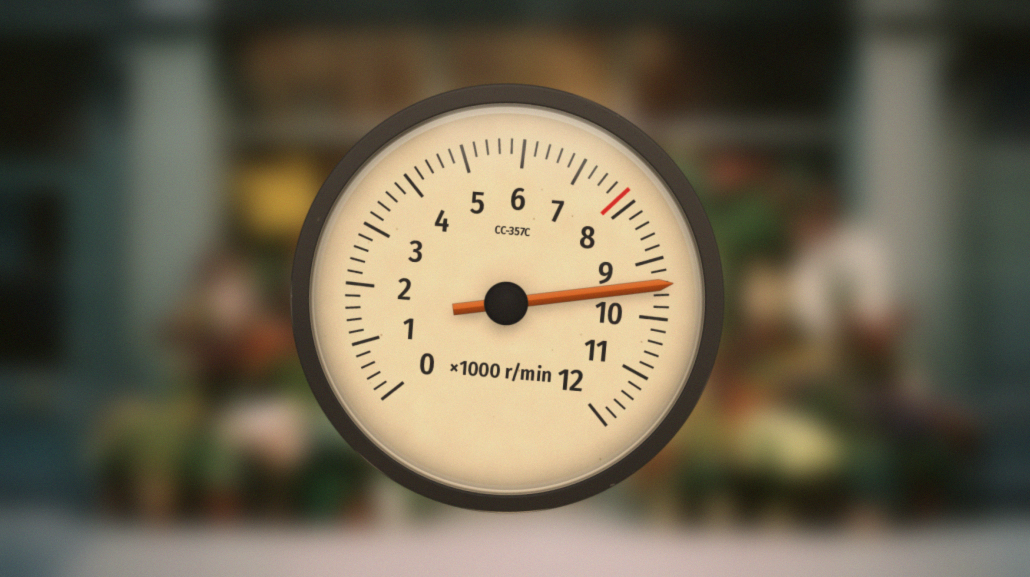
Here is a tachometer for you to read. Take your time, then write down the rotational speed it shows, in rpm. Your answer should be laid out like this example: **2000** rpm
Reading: **9400** rpm
